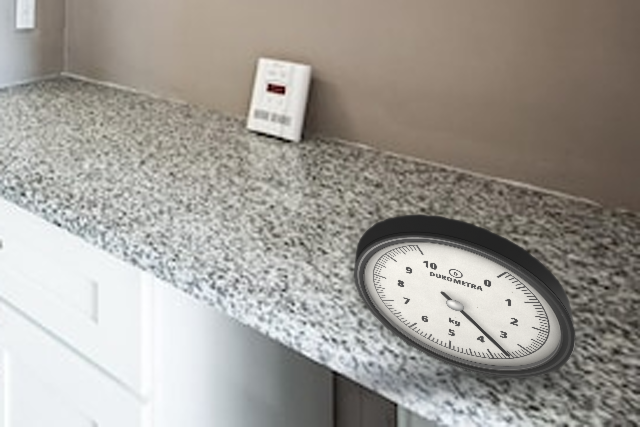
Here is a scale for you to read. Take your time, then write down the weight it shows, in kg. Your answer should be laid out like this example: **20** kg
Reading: **3.5** kg
